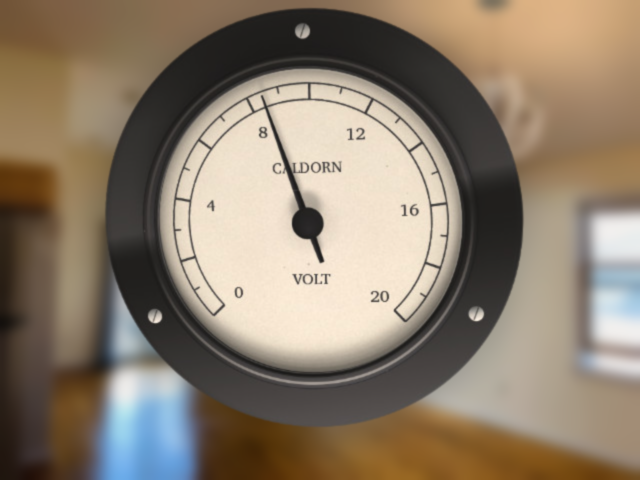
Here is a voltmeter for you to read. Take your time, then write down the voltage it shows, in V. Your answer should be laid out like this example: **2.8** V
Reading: **8.5** V
